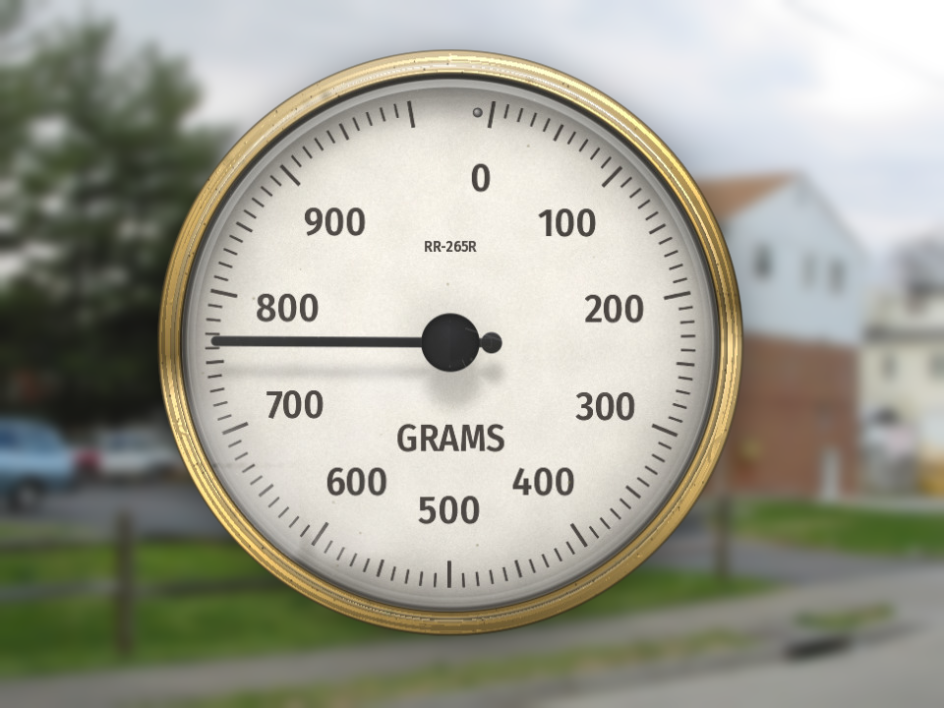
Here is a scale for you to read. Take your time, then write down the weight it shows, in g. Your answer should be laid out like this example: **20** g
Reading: **765** g
